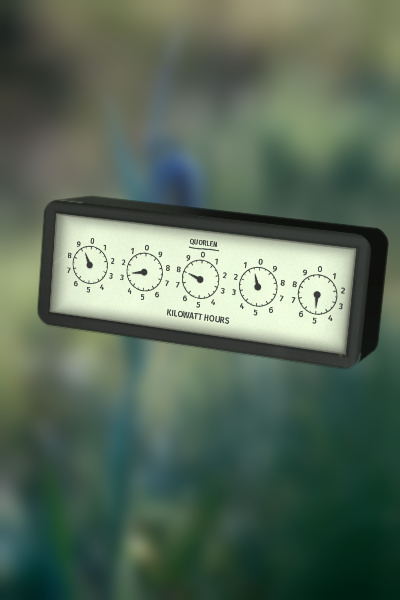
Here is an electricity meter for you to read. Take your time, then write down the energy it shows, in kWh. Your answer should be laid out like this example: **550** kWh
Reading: **92805** kWh
